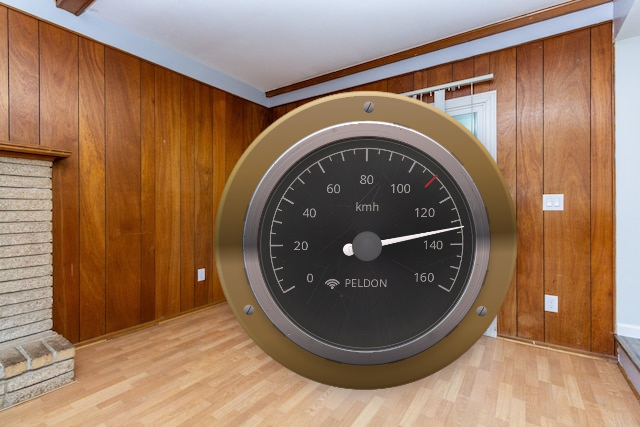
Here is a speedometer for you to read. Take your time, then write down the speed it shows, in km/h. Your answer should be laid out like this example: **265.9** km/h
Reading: **132.5** km/h
